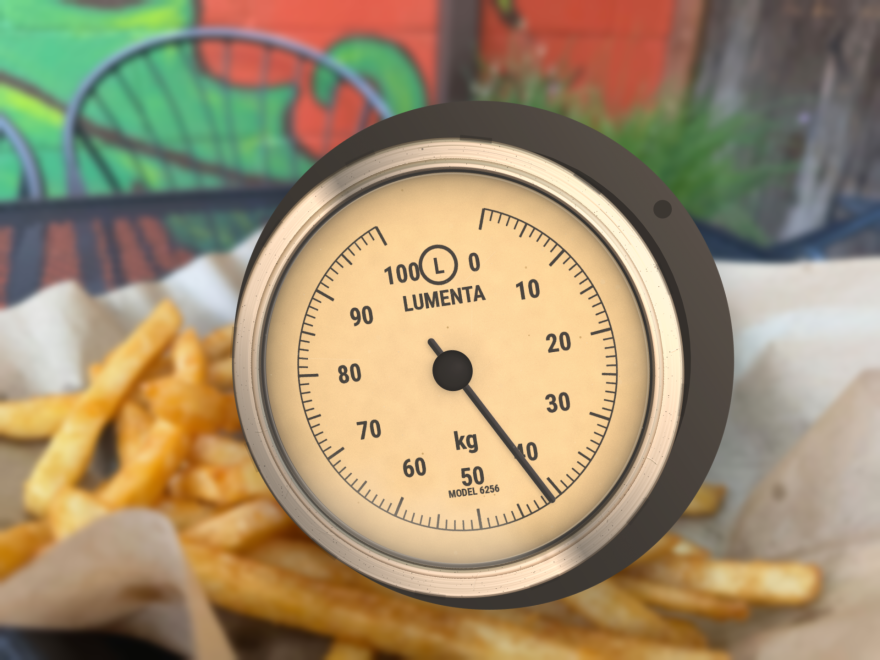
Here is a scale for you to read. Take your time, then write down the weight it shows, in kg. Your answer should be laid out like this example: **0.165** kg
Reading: **41** kg
